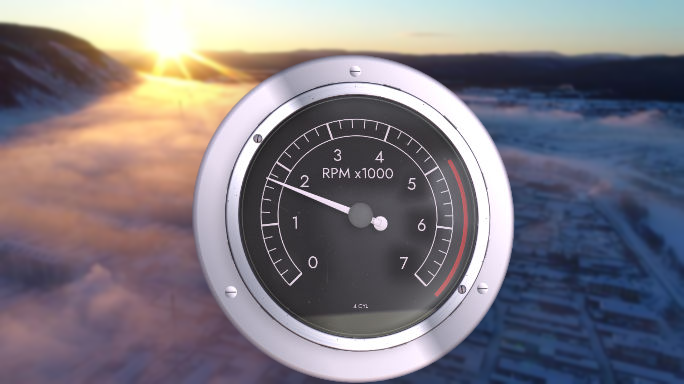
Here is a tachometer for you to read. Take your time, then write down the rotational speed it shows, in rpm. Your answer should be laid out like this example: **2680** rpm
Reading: **1700** rpm
